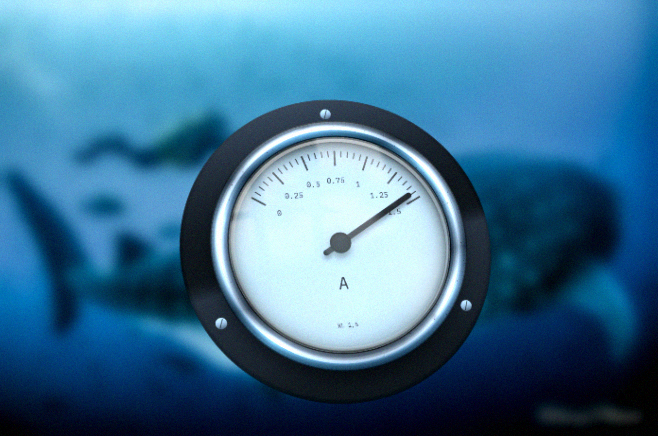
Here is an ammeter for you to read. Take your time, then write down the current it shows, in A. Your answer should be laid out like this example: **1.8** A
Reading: **1.45** A
